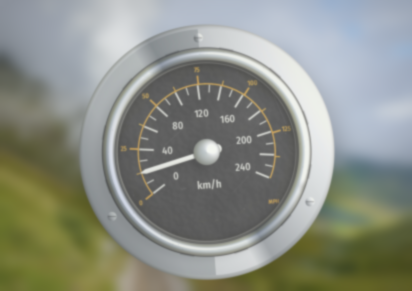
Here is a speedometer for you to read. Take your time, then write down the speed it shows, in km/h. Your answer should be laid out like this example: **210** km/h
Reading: **20** km/h
